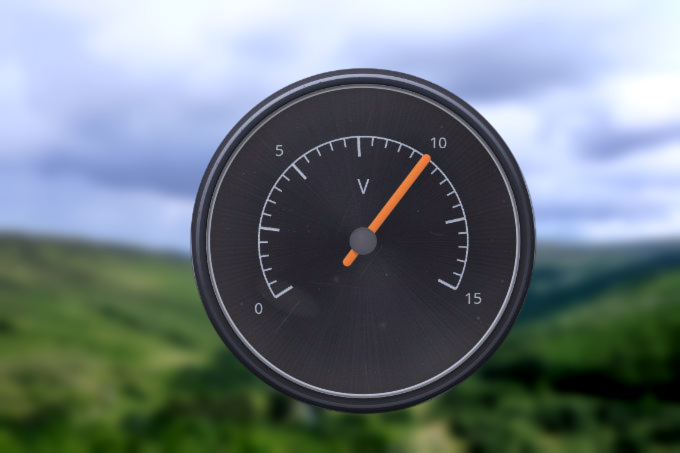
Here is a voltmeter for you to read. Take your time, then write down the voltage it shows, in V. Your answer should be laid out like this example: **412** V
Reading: **10** V
